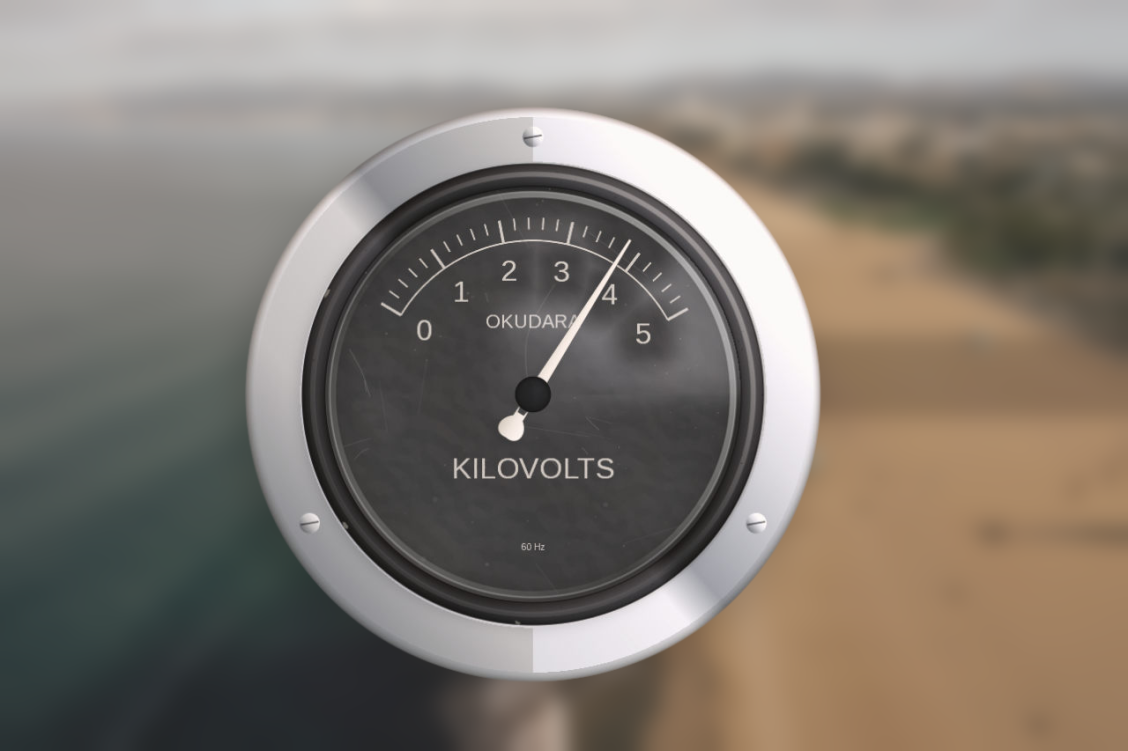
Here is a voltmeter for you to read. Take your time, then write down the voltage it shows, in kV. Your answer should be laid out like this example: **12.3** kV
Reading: **3.8** kV
